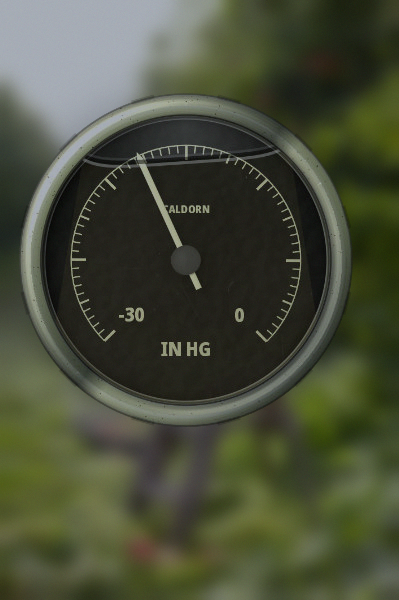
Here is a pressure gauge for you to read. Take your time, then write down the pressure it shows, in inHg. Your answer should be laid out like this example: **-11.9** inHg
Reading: **-17.75** inHg
